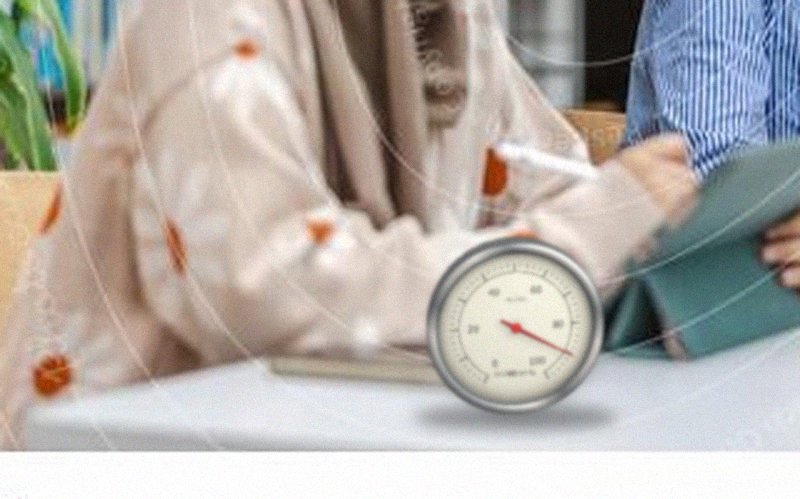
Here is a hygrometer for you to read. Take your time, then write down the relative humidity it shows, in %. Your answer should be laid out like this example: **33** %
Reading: **90** %
